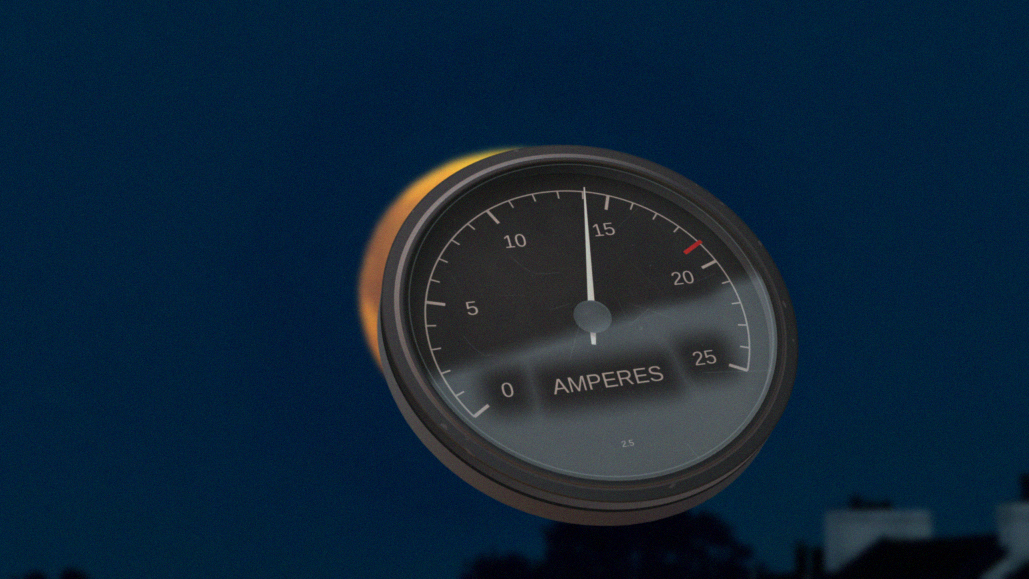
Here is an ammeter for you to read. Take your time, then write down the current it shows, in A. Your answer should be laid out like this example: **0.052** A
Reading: **14** A
